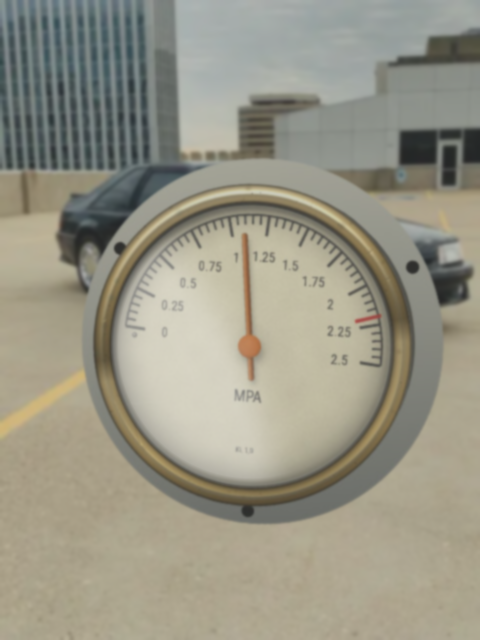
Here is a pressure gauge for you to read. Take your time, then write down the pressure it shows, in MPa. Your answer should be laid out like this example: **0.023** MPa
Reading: **1.1** MPa
